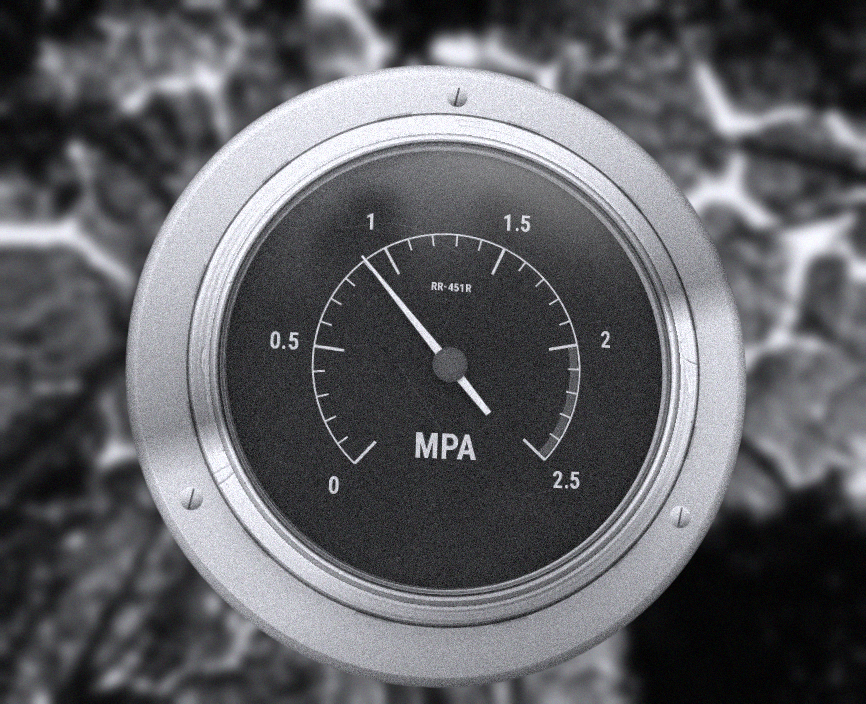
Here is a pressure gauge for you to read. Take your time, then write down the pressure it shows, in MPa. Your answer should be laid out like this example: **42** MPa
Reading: **0.9** MPa
